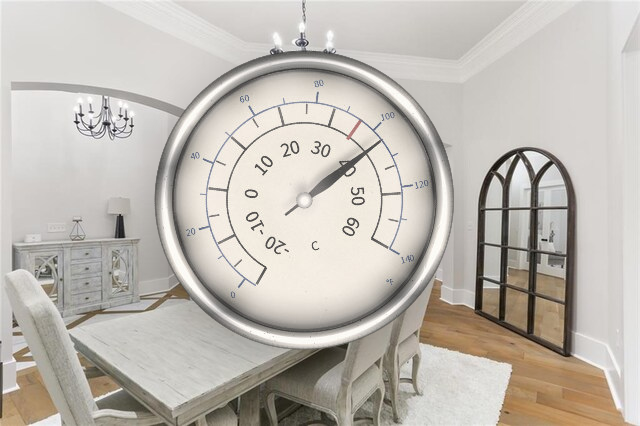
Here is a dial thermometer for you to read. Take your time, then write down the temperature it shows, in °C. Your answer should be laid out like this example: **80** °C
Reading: **40** °C
